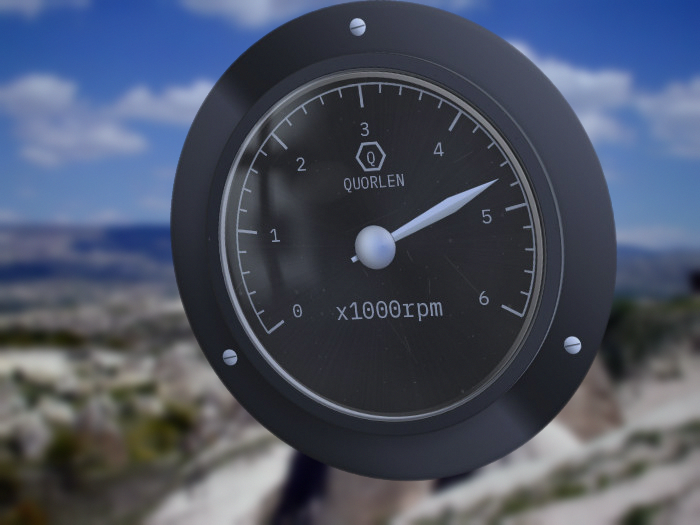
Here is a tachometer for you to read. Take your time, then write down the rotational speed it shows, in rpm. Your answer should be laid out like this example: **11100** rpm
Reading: **4700** rpm
